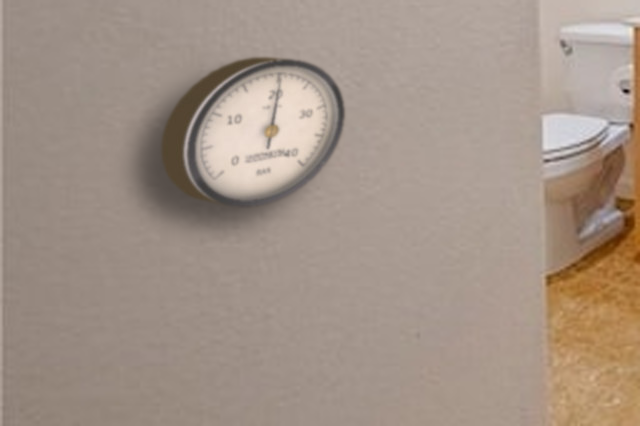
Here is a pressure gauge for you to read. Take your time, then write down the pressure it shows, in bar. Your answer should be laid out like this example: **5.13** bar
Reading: **20** bar
